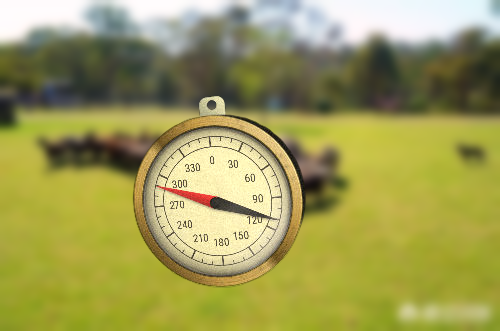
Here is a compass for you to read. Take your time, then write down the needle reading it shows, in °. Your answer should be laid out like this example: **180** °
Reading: **290** °
